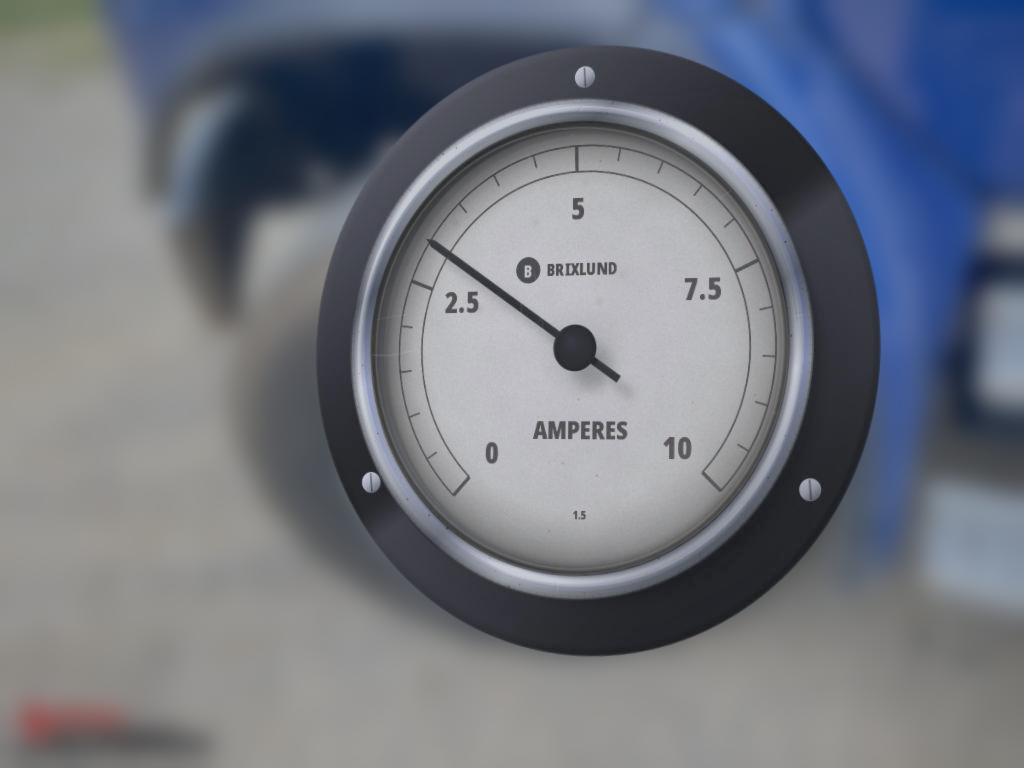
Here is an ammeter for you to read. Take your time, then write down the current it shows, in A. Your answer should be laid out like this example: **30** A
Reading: **3** A
